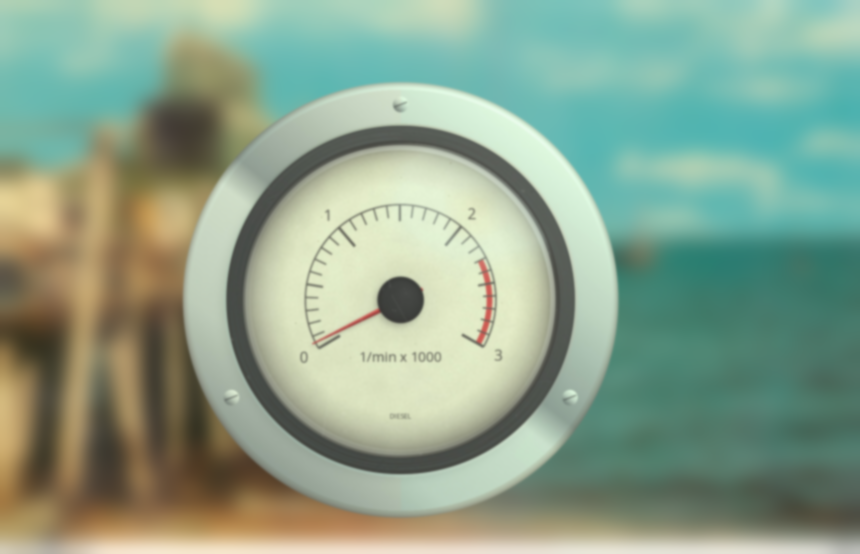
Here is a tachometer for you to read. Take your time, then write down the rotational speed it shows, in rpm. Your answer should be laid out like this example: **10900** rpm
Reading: **50** rpm
